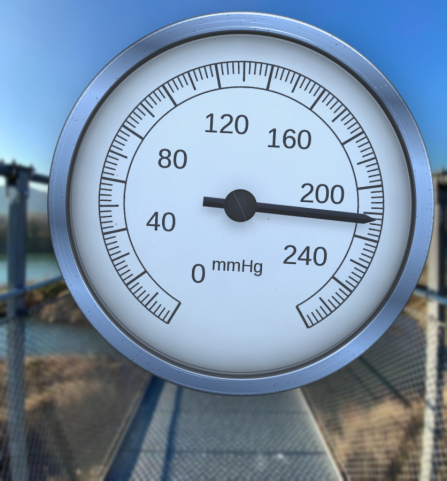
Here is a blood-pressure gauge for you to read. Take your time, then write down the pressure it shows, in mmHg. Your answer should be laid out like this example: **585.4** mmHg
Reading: **212** mmHg
